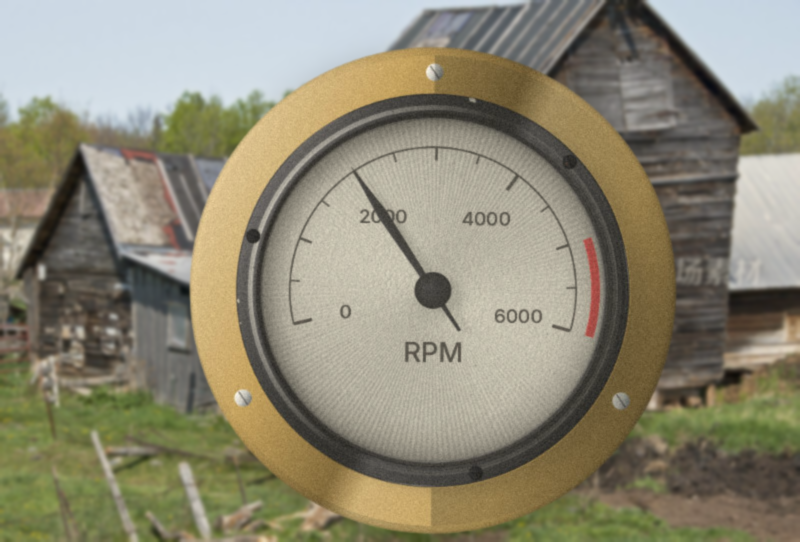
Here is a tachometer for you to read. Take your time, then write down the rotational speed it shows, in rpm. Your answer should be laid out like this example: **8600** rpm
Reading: **2000** rpm
